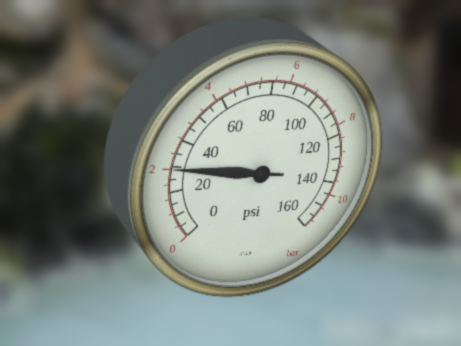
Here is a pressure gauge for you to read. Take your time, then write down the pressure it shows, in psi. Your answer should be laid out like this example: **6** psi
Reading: **30** psi
